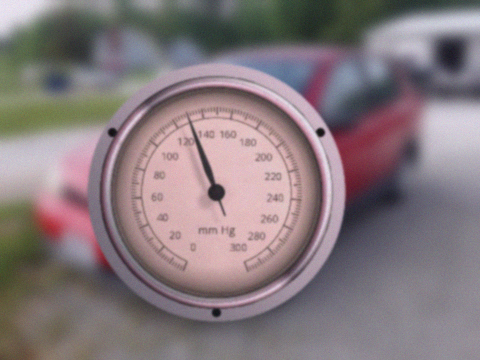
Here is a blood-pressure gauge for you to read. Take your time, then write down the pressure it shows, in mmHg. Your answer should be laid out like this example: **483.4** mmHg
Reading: **130** mmHg
